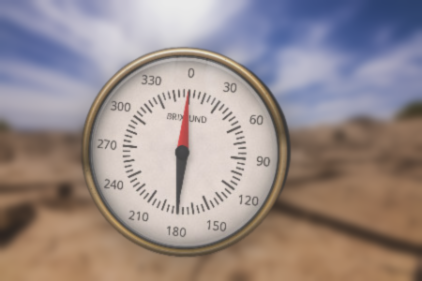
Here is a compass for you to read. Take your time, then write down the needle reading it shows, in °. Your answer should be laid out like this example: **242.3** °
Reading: **0** °
